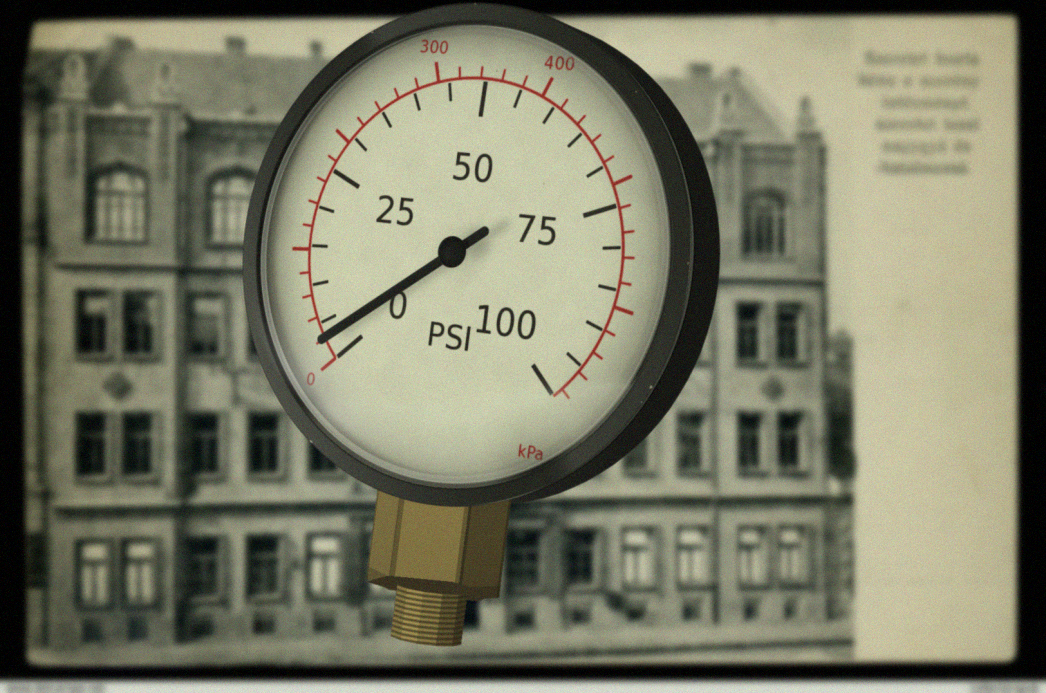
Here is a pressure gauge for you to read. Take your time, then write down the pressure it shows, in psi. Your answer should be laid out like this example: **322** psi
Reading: **2.5** psi
